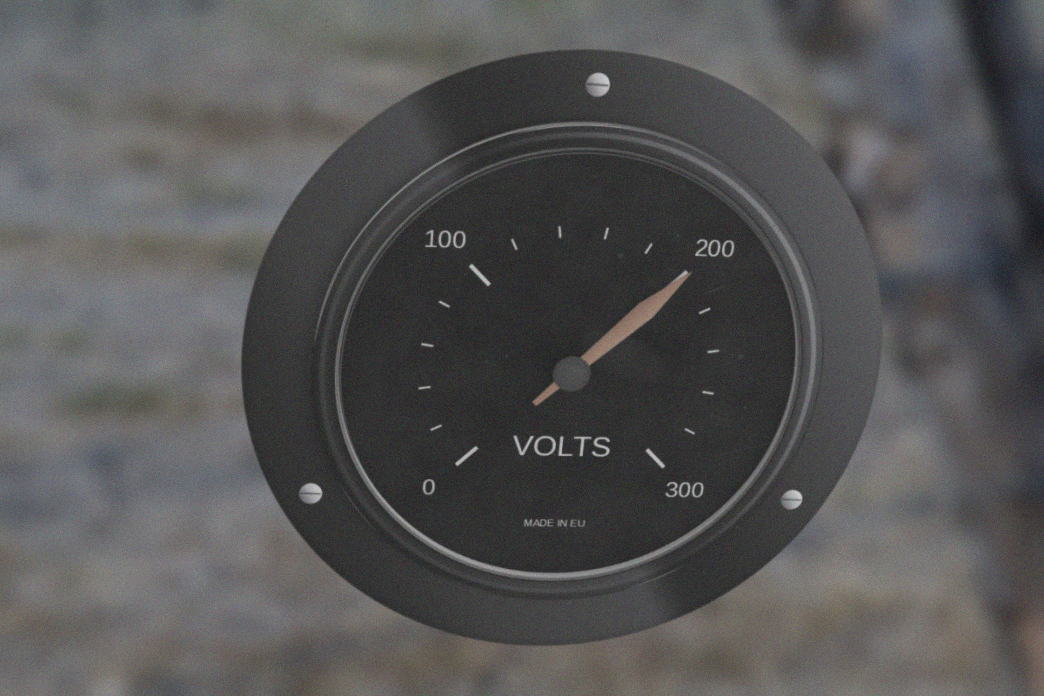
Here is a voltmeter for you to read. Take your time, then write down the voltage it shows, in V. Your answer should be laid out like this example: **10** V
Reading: **200** V
